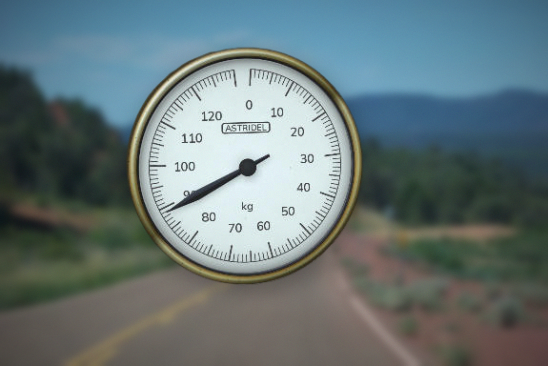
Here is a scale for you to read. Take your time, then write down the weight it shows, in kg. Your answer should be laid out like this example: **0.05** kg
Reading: **89** kg
